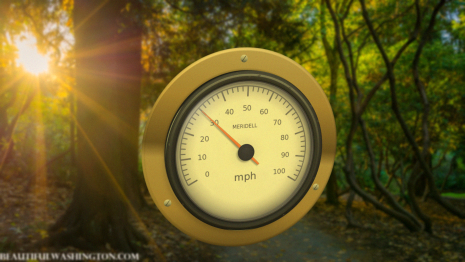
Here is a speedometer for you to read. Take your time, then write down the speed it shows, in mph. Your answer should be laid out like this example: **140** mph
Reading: **30** mph
